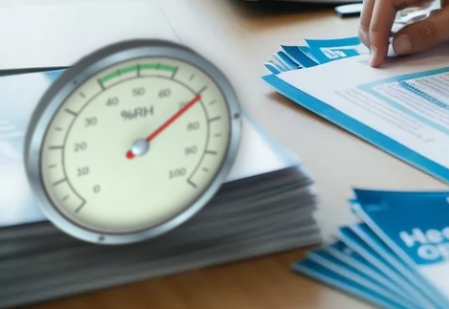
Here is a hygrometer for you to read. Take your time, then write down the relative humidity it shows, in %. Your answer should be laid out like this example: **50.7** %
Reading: **70** %
